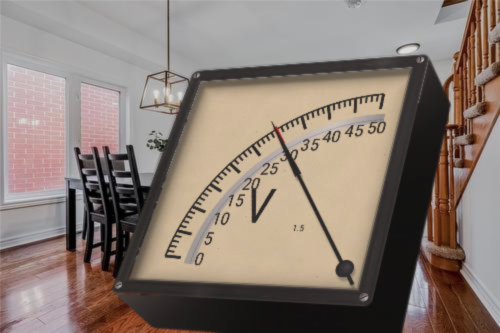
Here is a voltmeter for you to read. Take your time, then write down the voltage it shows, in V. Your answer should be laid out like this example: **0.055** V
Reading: **30** V
